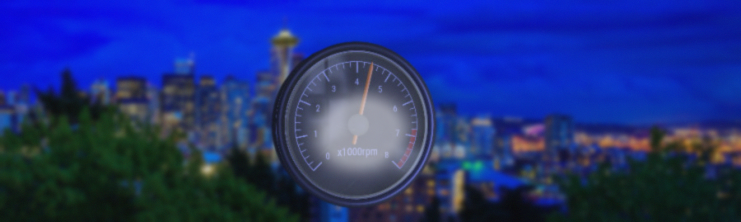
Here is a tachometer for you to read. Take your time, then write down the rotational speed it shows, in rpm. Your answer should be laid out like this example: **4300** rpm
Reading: **4400** rpm
